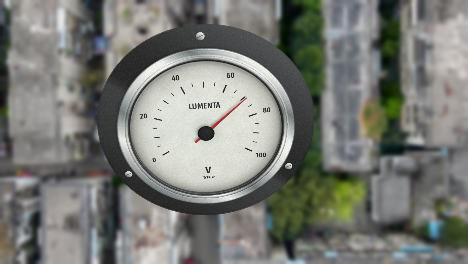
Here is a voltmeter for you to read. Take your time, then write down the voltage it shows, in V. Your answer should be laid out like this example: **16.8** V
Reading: **70** V
